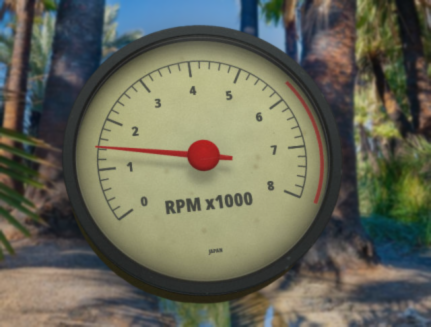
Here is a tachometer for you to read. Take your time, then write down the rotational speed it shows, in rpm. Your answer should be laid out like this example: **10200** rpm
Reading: **1400** rpm
